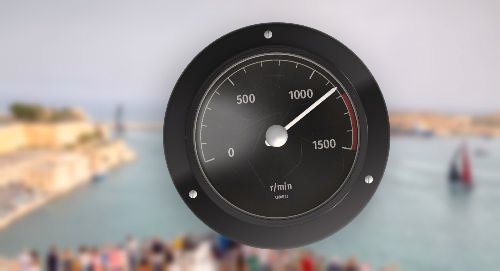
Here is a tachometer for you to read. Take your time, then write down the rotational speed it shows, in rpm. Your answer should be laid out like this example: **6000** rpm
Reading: **1150** rpm
